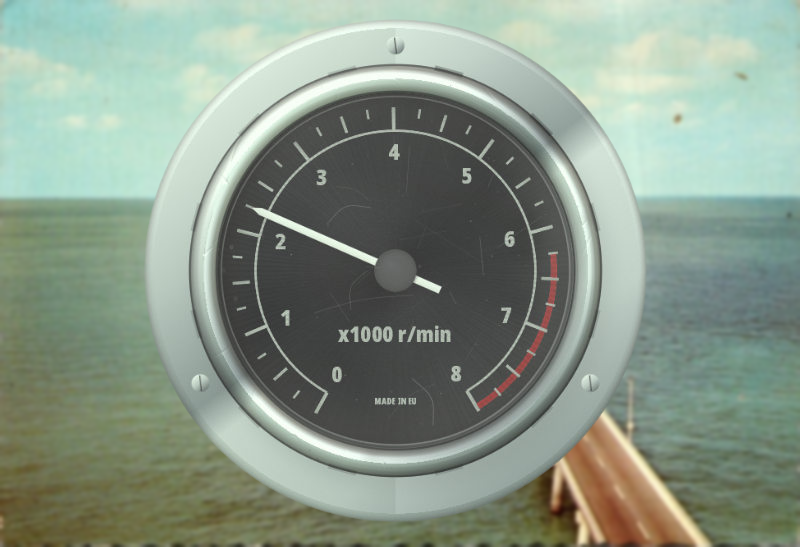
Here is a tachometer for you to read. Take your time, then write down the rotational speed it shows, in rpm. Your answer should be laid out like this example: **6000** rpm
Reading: **2250** rpm
